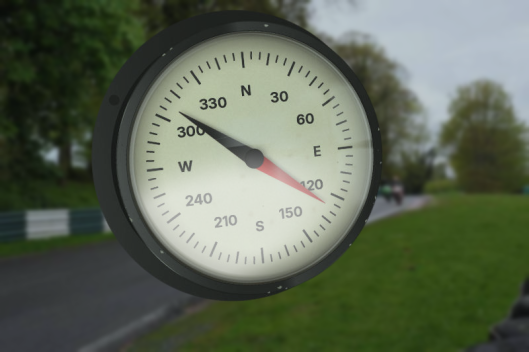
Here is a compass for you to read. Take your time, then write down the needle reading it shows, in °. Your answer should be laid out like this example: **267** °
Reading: **127.5** °
